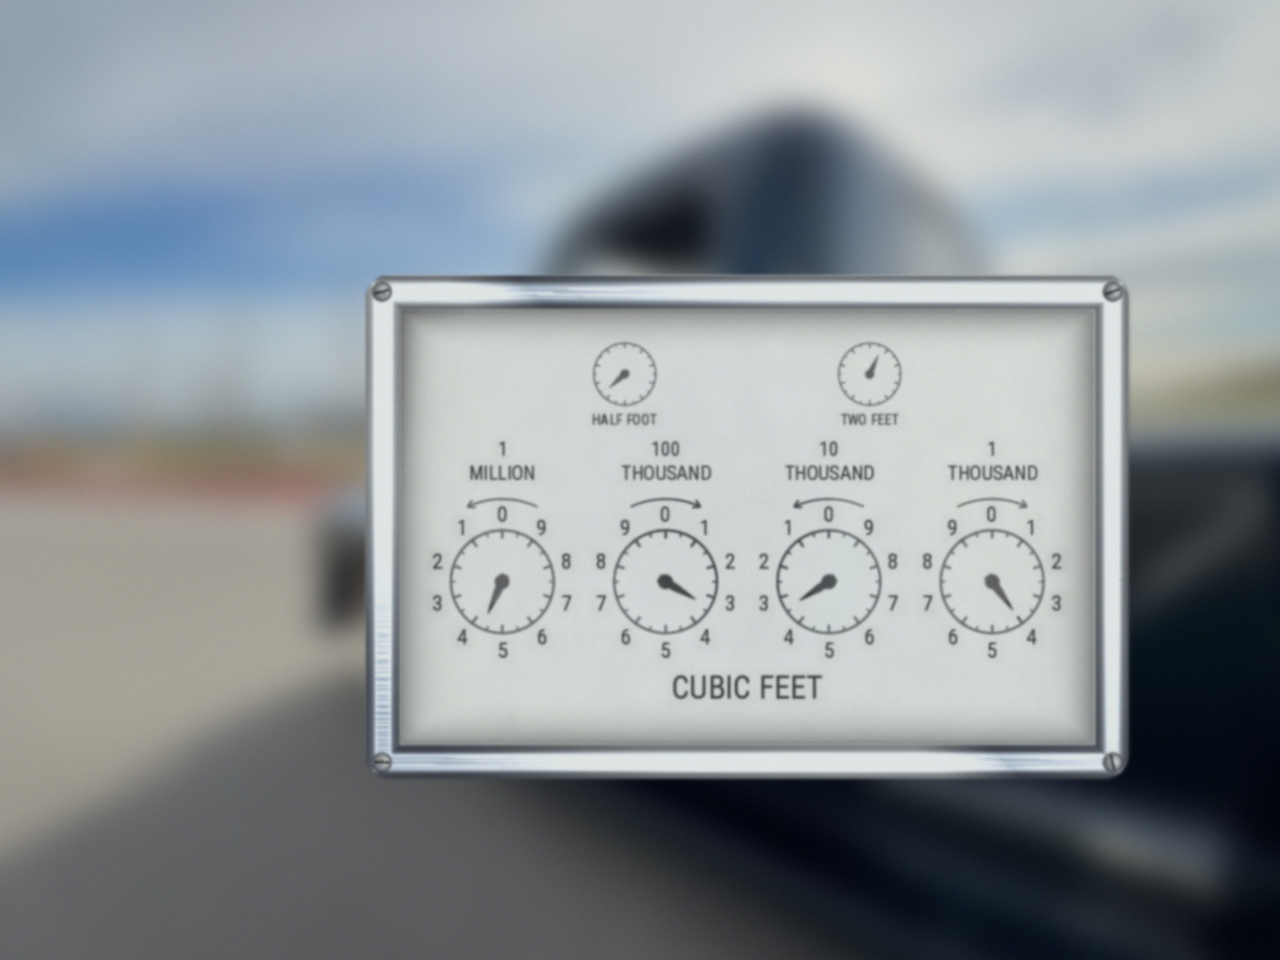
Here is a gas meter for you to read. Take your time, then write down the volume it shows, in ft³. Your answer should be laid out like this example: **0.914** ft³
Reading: **433400** ft³
